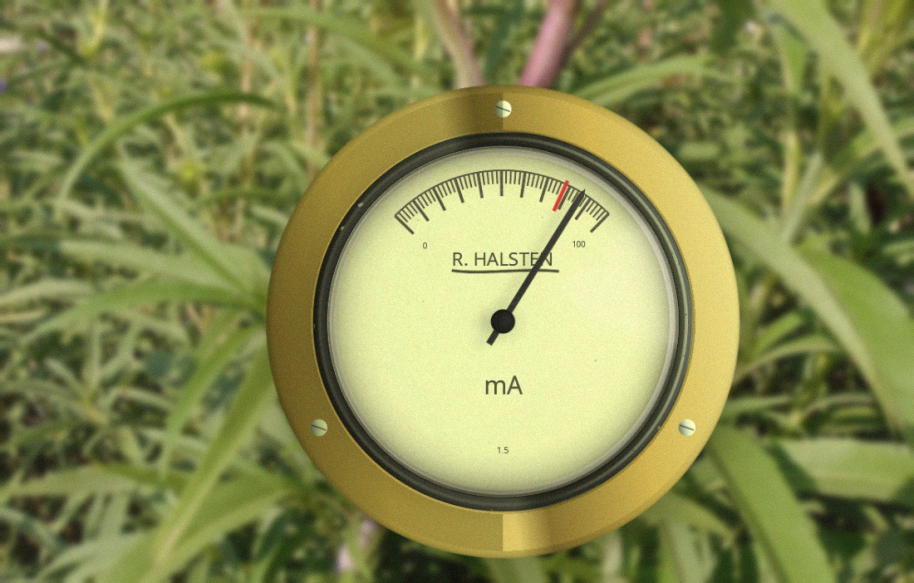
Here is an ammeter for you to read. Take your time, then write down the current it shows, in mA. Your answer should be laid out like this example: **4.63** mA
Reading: **86** mA
